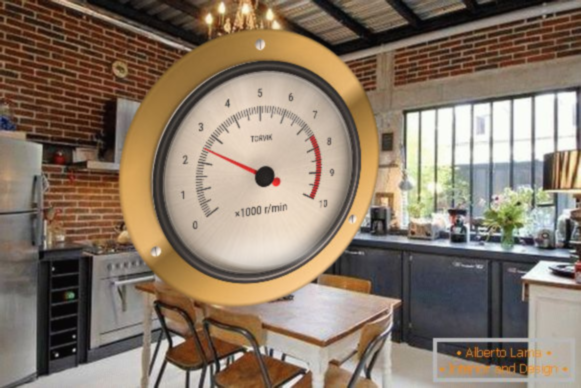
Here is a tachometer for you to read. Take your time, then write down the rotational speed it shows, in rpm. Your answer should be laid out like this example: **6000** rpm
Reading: **2500** rpm
